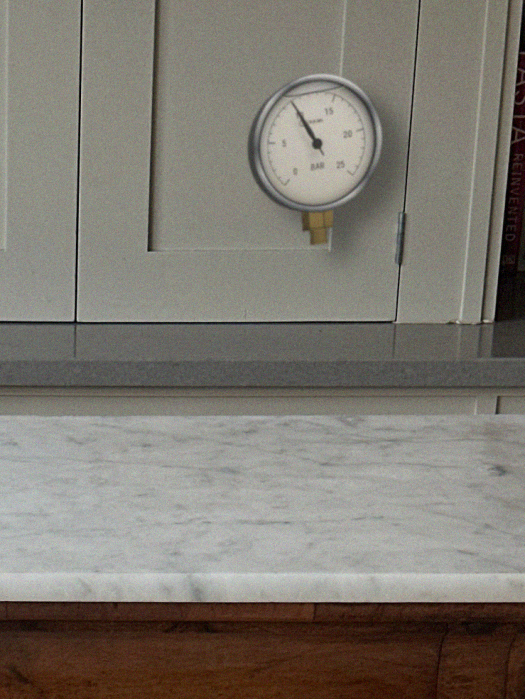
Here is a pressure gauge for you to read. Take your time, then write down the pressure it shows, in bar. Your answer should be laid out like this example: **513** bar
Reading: **10** bar
